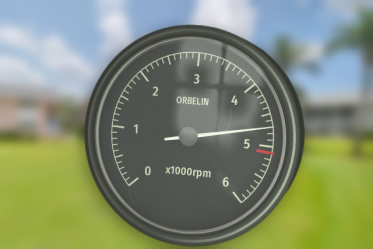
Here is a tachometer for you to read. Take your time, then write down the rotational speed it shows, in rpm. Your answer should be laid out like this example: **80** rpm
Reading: **4700** rpm
